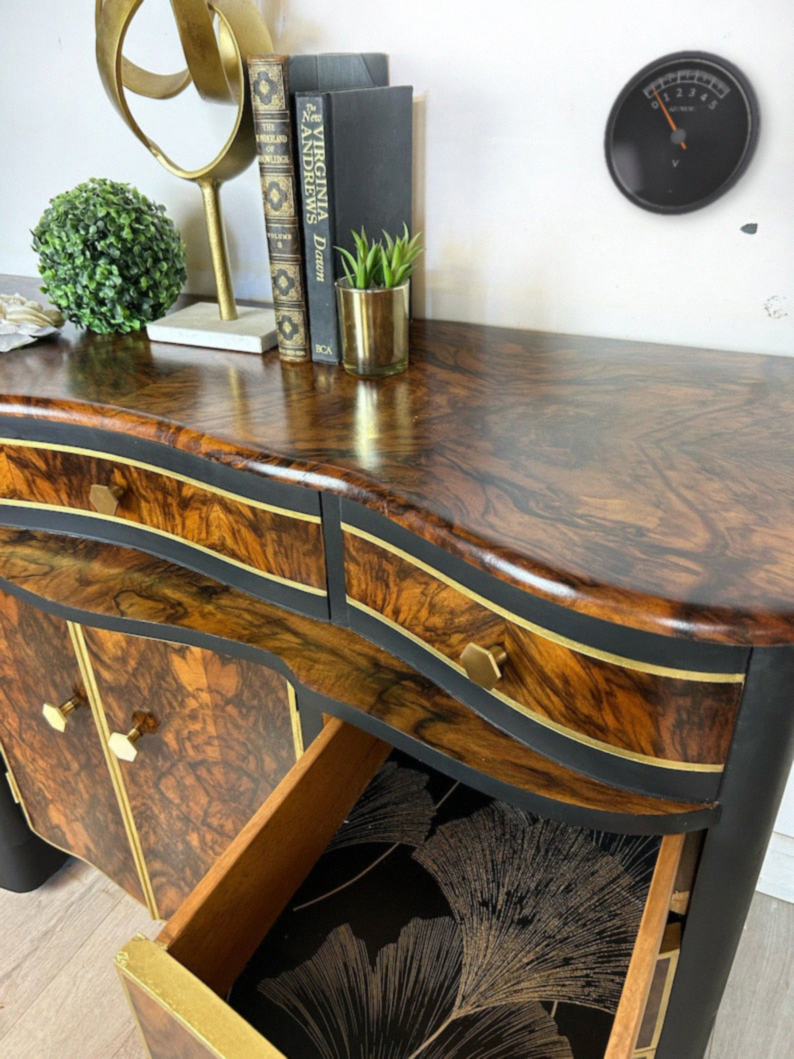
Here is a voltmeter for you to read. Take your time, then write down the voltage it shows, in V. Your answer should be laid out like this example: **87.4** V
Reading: **0.5** V
